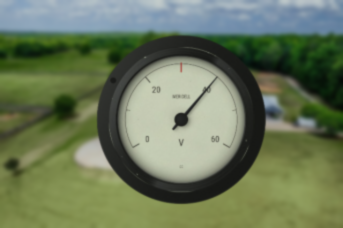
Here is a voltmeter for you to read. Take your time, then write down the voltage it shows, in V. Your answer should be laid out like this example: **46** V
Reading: **40** V
